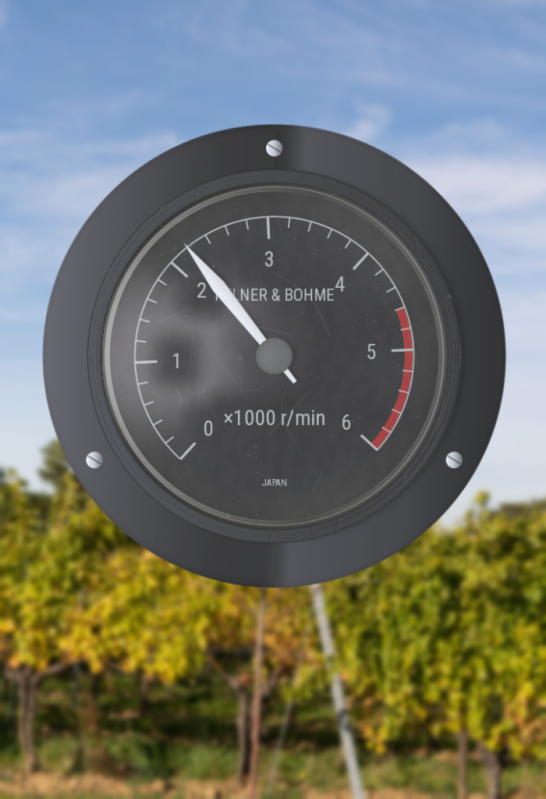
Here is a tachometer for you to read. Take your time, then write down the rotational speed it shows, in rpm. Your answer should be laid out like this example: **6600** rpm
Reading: **2200** rpm
